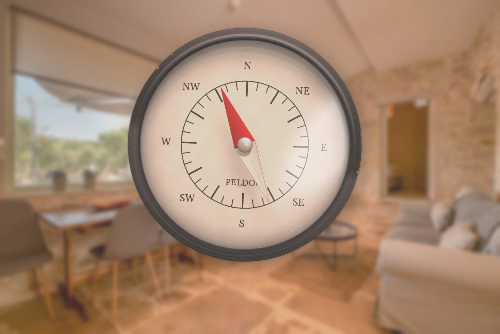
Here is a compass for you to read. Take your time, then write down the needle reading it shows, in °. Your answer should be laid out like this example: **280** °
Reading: **335** °
